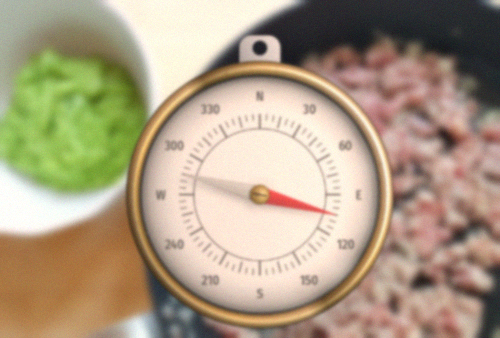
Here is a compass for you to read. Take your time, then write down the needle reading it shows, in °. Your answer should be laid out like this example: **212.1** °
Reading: **105** °
